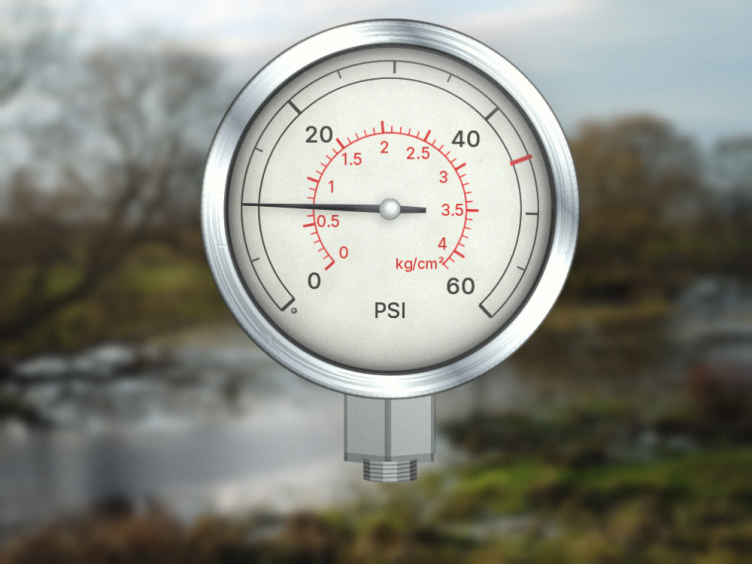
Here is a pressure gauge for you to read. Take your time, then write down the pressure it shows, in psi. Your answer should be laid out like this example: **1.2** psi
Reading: **10** psi
